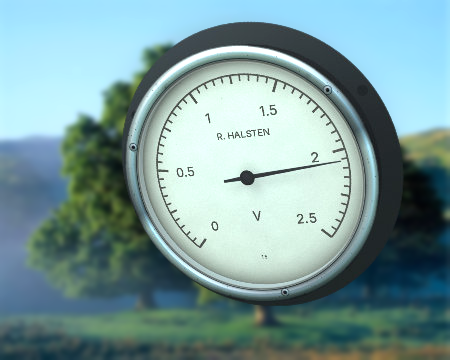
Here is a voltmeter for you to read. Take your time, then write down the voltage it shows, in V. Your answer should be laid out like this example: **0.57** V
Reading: **2.05** V
